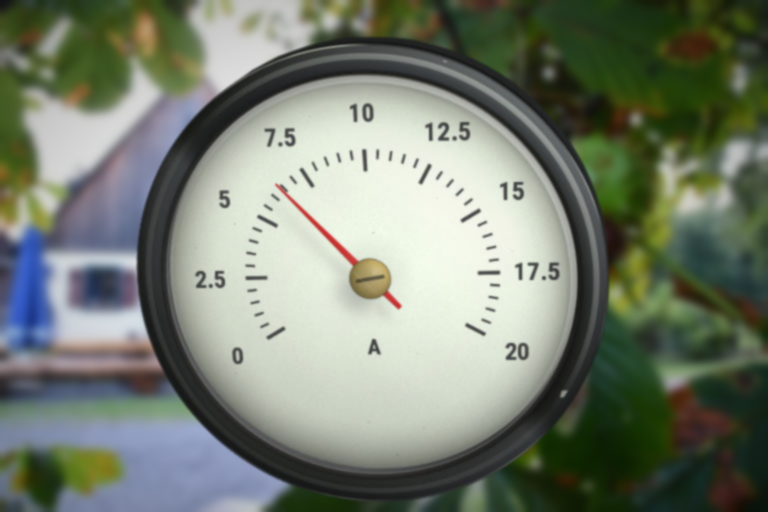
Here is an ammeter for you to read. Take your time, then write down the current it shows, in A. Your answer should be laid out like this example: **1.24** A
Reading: **6.5** A
